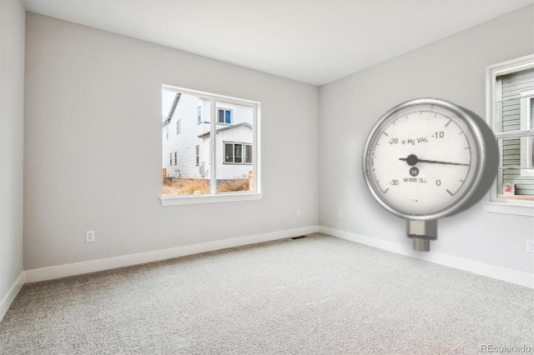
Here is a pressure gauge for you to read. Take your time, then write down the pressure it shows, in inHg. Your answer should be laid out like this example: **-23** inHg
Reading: **-4** inHg
